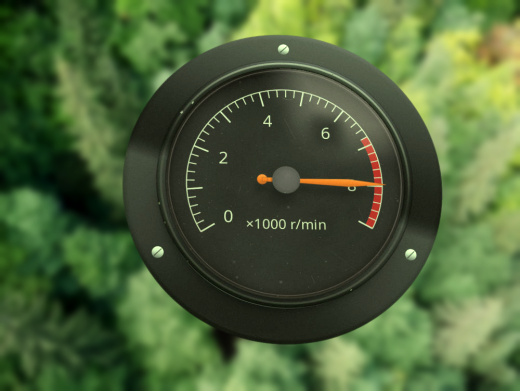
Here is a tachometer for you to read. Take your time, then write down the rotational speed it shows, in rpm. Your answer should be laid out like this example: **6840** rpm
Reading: **8000** rpm
